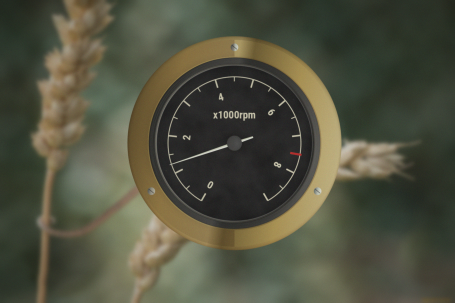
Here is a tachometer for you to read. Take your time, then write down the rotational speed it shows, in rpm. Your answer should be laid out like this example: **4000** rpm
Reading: **1250** rpm
